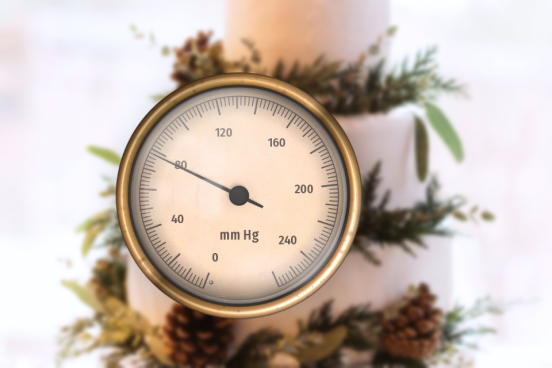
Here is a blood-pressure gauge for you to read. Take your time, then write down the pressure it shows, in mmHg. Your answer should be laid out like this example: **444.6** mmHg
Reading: **78** mmHg
